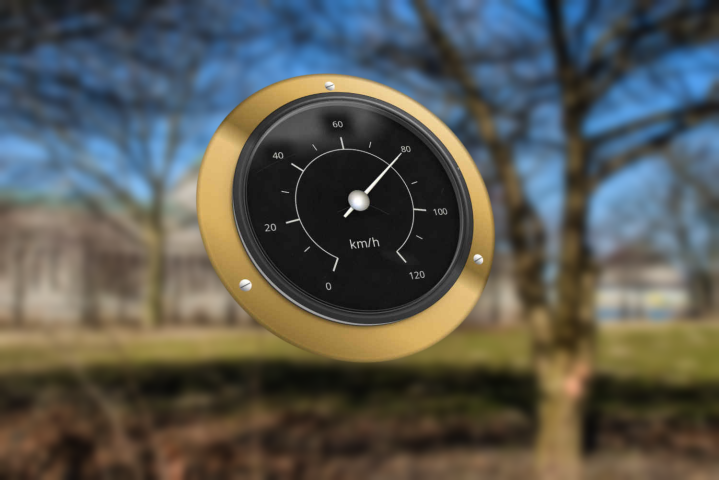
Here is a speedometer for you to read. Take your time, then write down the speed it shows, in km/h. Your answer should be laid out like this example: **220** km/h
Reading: **80** km/h
